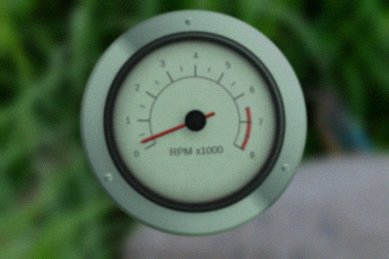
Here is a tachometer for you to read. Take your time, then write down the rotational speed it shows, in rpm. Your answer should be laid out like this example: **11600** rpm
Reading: **250** rpm
